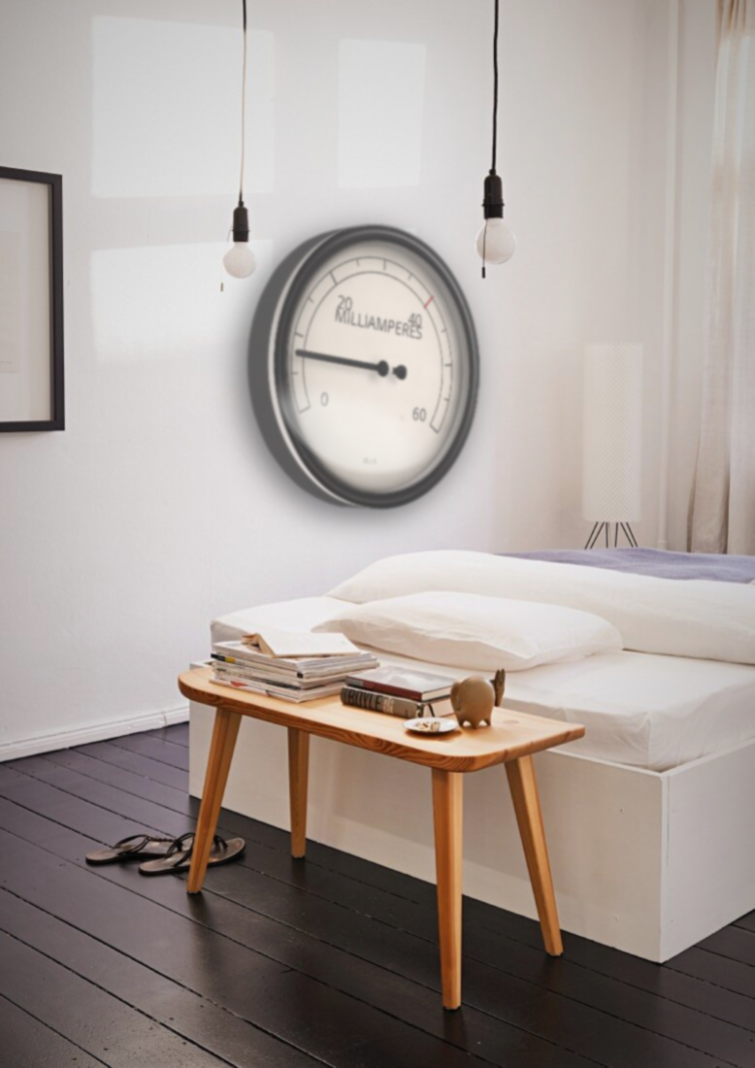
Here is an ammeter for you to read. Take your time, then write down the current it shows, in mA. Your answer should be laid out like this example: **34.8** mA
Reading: **7.5** mA
